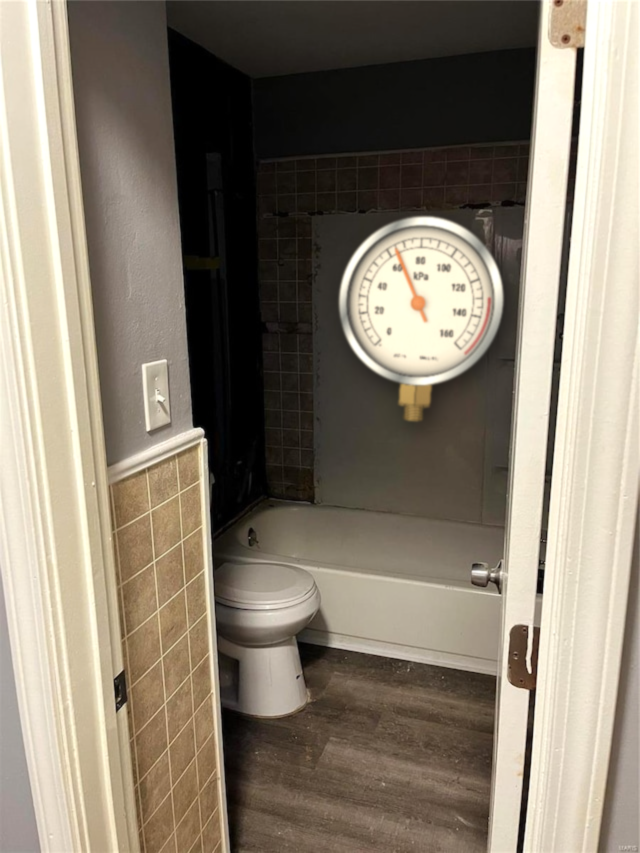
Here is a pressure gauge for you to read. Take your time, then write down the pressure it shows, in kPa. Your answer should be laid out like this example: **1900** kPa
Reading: **65** kPa
